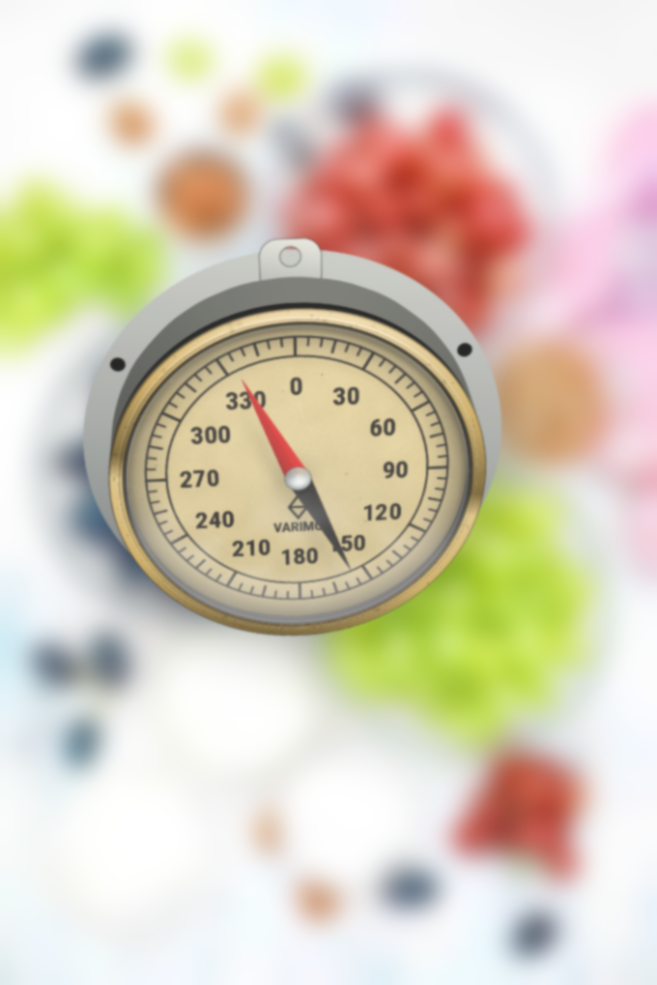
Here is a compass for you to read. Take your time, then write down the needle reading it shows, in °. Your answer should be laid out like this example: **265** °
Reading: **335** °
